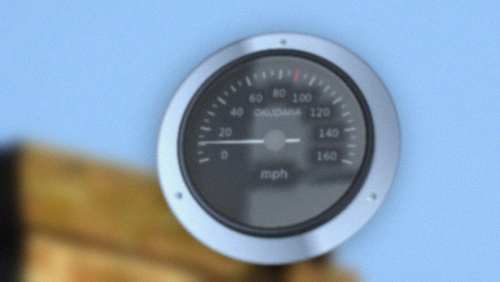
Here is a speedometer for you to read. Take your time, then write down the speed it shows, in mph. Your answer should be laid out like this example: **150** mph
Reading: **10** mph
